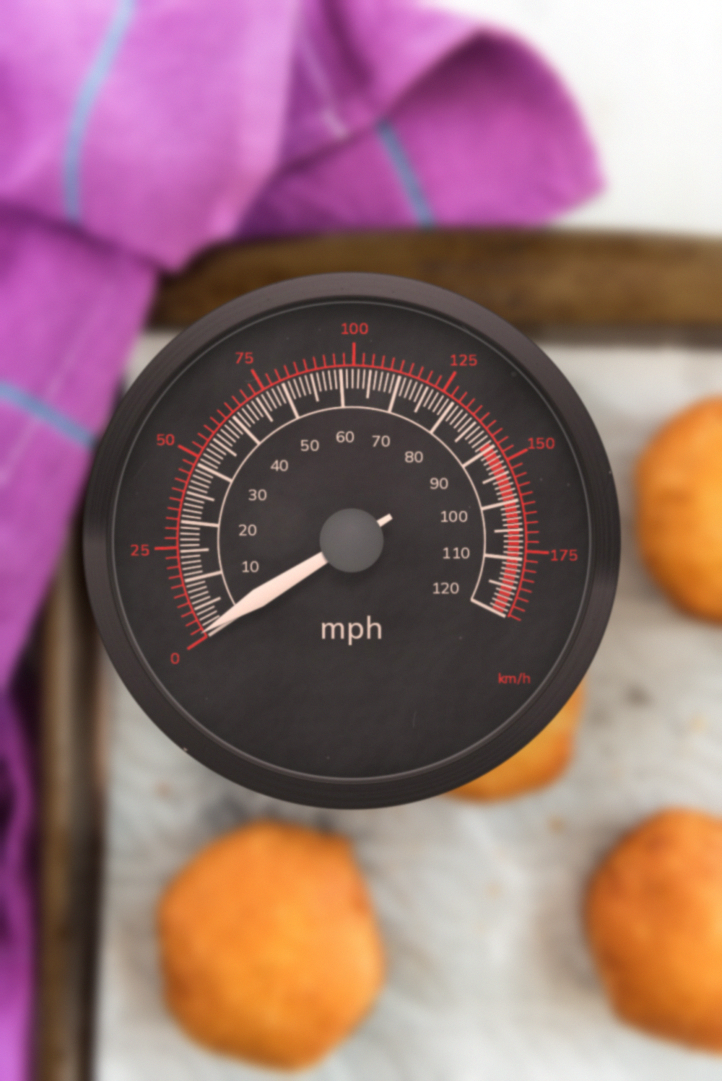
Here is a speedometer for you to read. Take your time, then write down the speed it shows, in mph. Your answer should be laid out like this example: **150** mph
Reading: **1** mph
